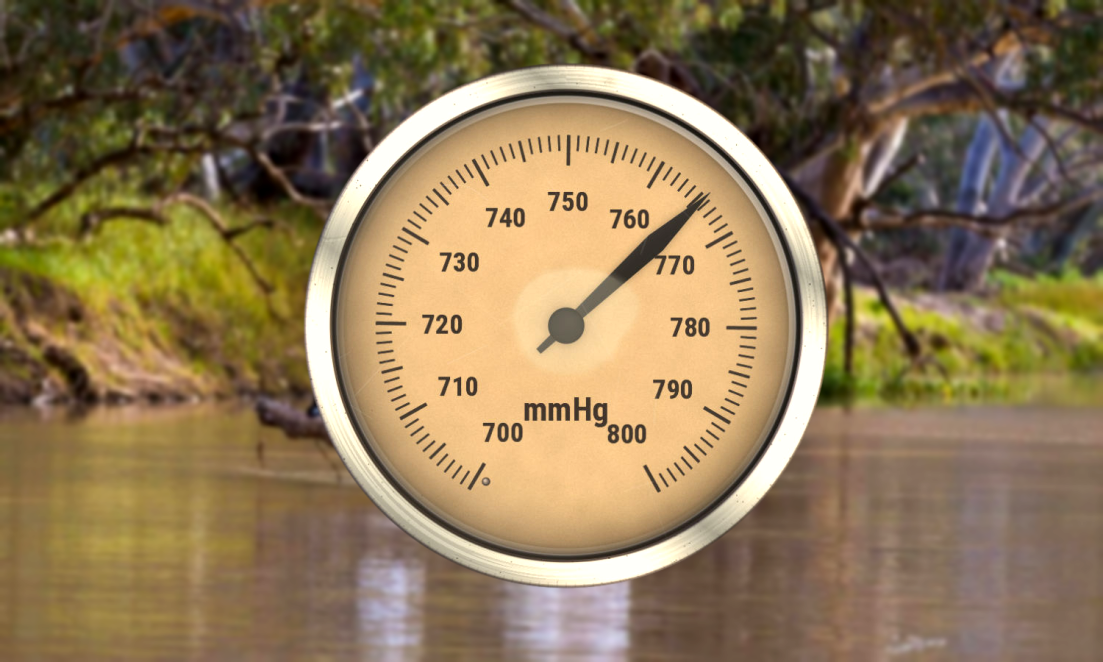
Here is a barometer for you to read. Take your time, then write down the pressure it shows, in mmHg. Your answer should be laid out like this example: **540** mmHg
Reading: **765.5** mmHg
